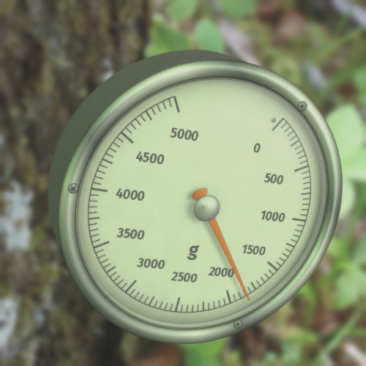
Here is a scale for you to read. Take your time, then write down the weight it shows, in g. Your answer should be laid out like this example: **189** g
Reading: **1850** g
